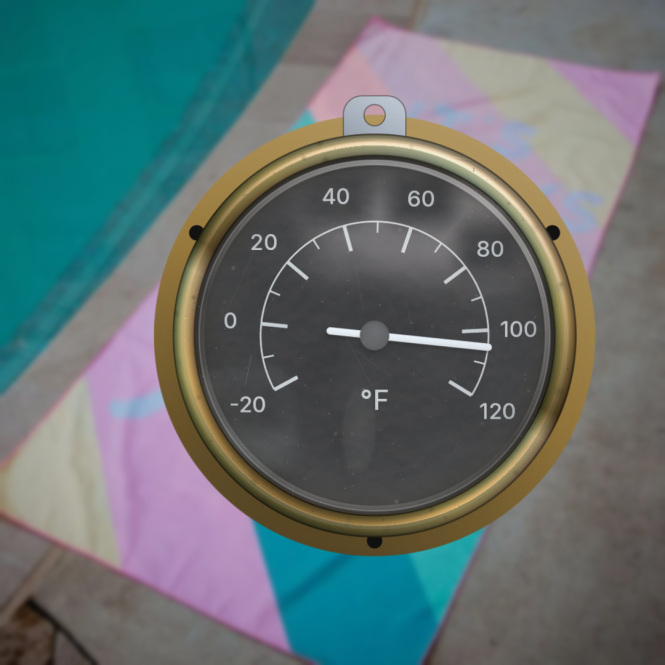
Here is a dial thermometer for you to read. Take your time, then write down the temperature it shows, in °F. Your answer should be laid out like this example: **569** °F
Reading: **105** °F
